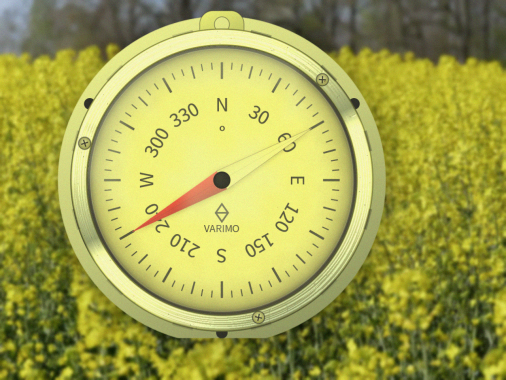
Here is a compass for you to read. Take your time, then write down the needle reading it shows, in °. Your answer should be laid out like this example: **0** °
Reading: **240** °
